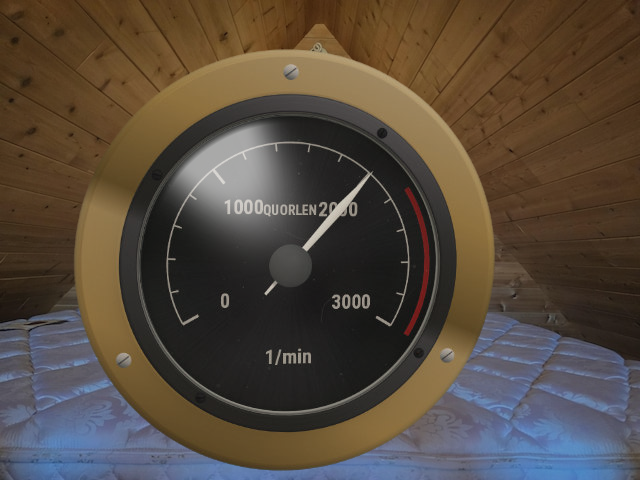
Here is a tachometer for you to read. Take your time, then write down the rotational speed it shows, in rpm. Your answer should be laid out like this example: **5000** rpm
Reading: **2000** rpm
